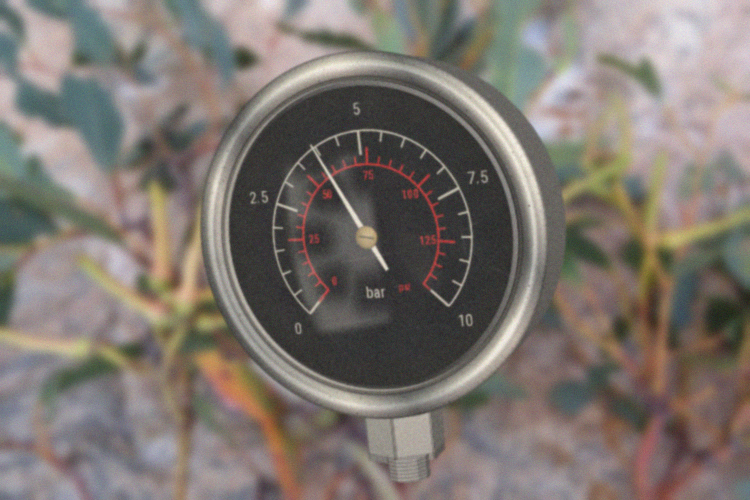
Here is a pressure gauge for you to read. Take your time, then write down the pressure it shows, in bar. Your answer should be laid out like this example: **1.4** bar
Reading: **4** bar
